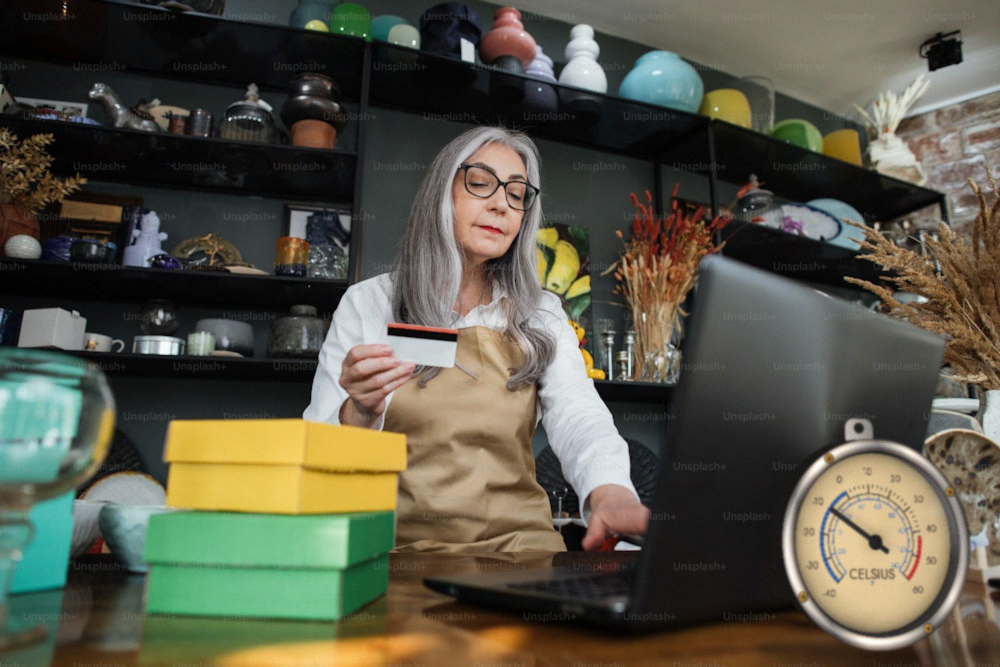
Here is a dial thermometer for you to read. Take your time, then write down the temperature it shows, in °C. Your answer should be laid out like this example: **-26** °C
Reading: **-10** °C
